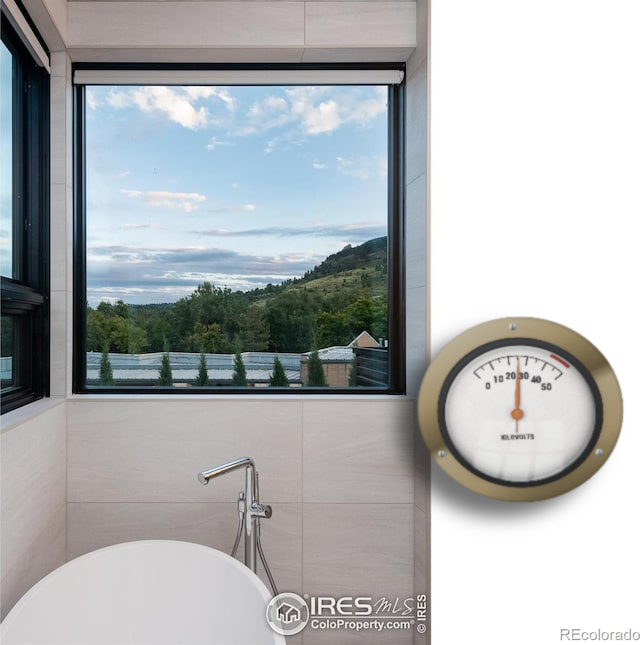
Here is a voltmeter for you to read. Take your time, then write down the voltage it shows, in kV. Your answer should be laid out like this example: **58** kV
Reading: **25** kV
